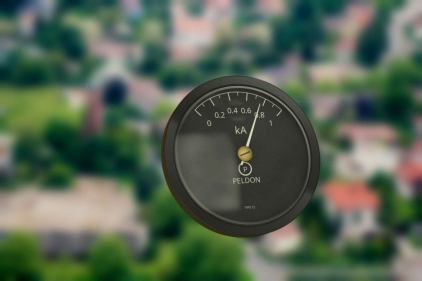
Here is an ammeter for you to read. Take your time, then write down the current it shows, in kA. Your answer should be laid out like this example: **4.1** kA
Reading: **0.75** kA
